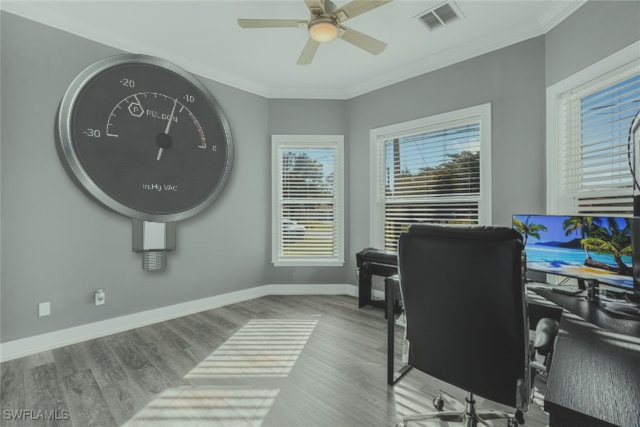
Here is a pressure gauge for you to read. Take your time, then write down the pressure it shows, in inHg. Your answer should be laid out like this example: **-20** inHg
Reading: **-12** inHg
